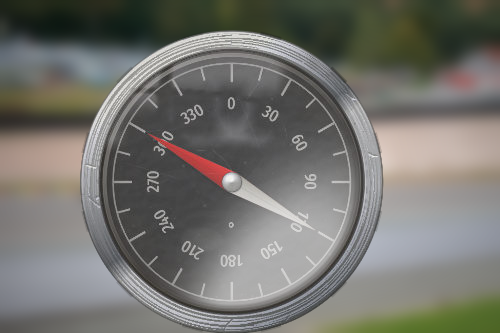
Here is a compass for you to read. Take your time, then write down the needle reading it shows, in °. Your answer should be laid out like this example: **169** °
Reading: **300** °
